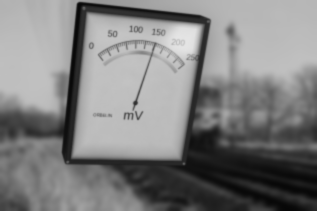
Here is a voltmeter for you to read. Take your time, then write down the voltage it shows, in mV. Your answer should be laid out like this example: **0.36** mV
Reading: **150** mV
